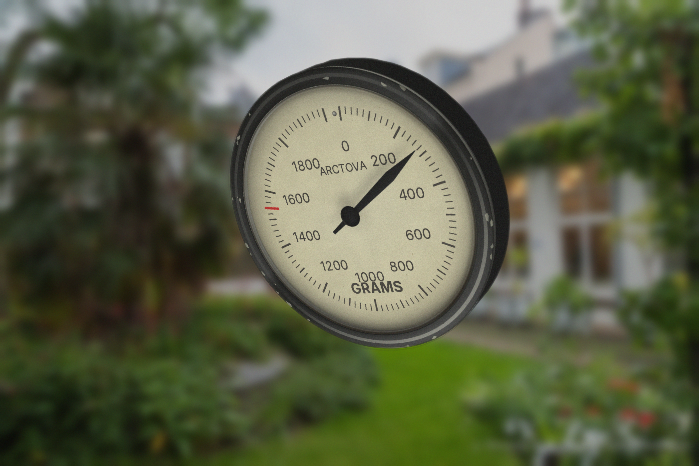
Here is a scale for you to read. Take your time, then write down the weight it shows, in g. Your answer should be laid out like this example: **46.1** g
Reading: **280** g
